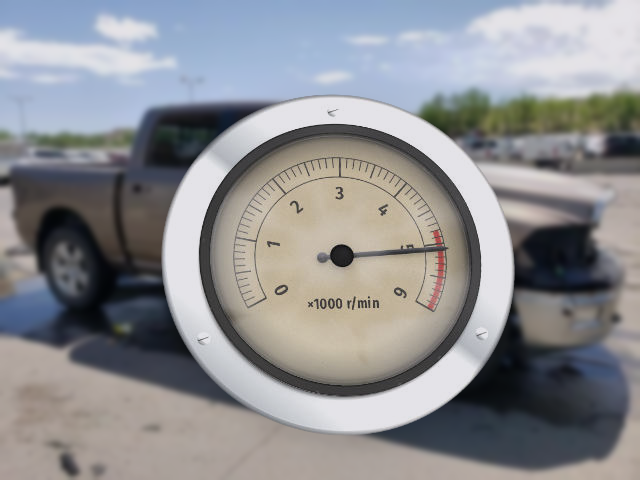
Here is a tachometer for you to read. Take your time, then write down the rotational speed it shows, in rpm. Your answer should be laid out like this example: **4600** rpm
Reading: **5100** rpm
